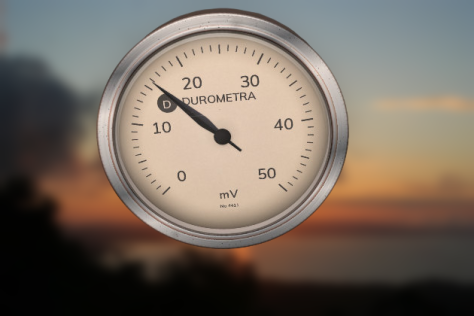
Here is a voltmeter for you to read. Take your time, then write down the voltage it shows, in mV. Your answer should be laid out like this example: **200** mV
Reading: **16** mV
